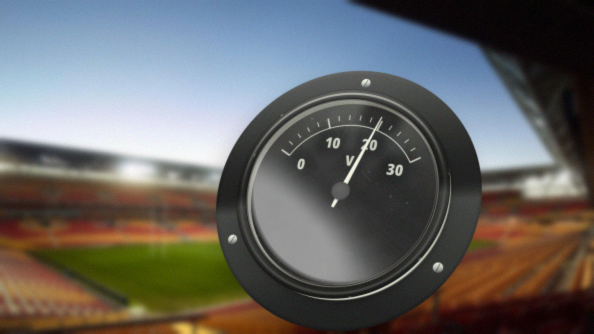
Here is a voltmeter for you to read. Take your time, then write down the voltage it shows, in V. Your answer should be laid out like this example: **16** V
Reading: **20** V
